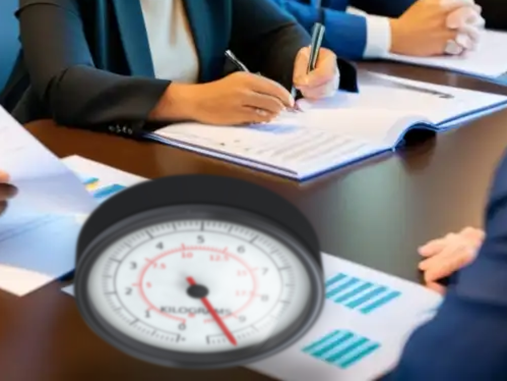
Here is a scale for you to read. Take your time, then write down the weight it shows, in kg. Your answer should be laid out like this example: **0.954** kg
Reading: **9.5** kg
